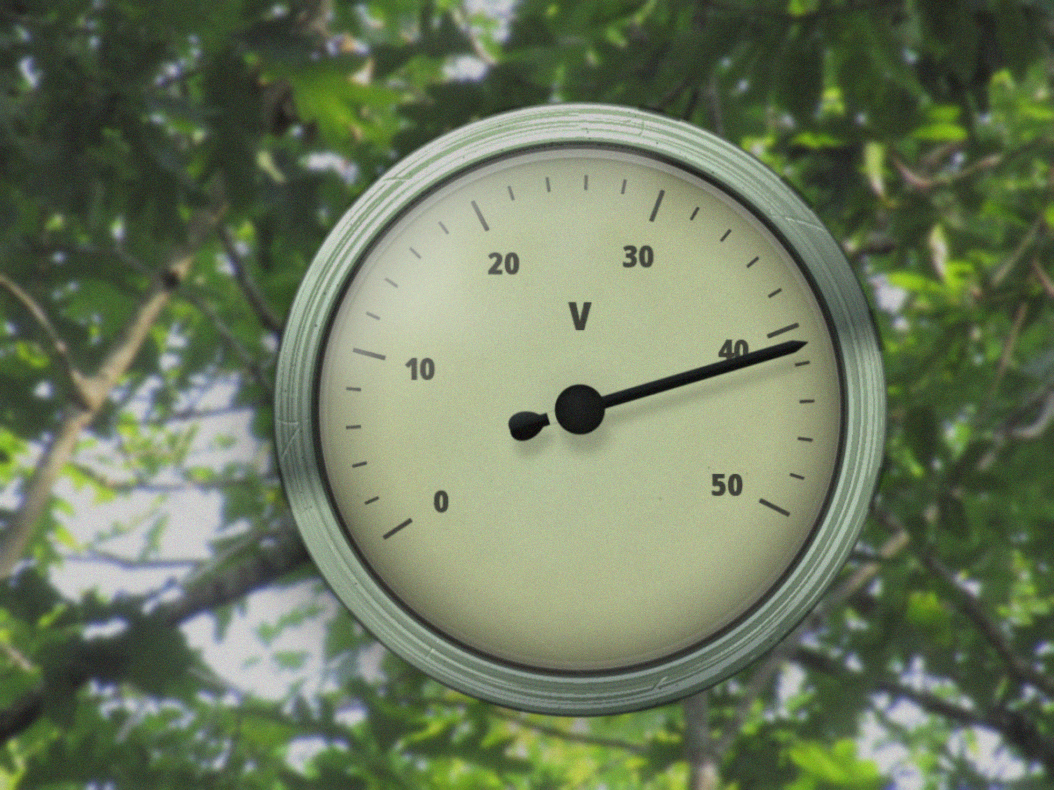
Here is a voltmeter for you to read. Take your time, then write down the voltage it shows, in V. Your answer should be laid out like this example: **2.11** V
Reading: **41** V
